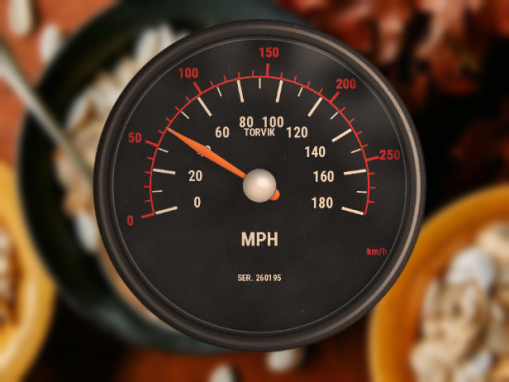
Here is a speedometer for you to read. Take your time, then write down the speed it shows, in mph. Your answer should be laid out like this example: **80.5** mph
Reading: **40** mph
